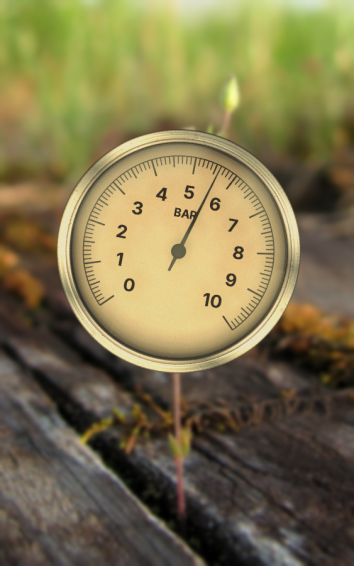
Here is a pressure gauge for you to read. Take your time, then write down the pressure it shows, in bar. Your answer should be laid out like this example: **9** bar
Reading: **5.6** bar
